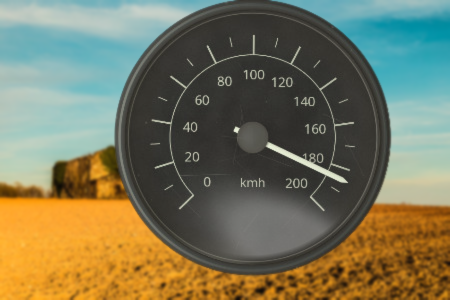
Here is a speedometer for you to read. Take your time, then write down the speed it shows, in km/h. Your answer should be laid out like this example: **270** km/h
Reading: **185** km/h
